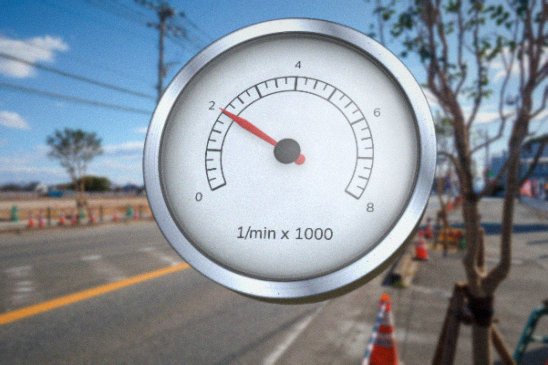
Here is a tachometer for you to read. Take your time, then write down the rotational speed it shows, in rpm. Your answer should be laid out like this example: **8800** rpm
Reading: **2000** rpm
